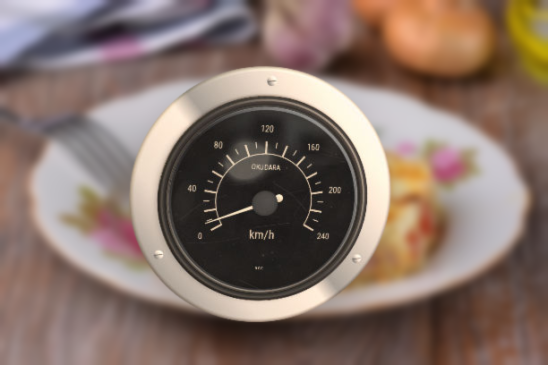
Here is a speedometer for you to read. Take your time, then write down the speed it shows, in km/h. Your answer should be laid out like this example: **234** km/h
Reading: **10** km/h
